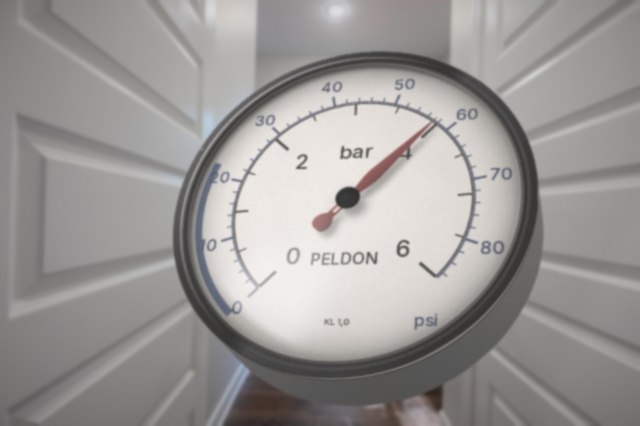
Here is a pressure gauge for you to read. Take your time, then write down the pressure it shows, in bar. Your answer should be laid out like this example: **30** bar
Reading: **4** bar
